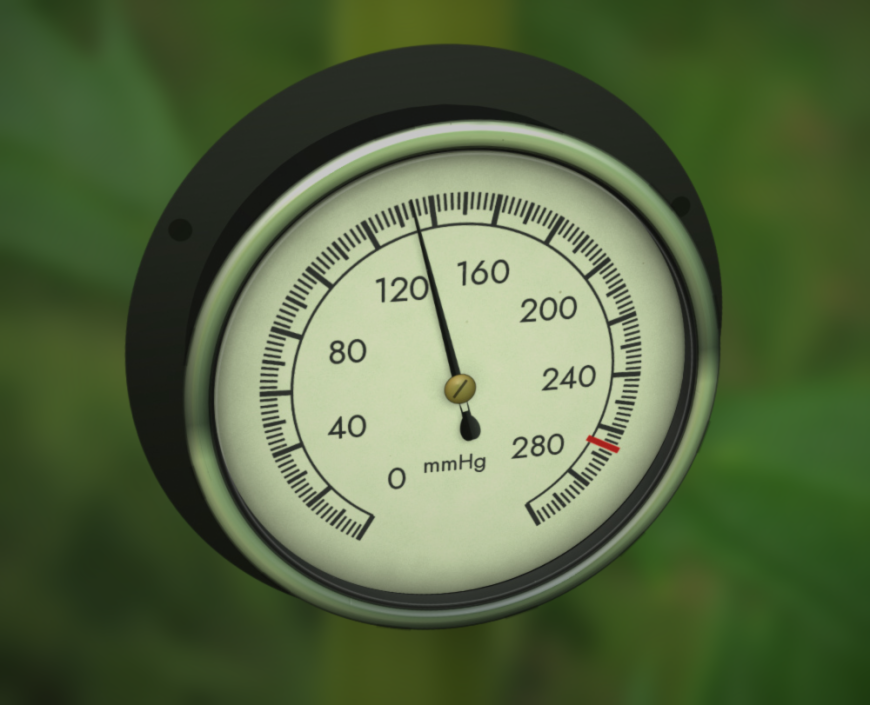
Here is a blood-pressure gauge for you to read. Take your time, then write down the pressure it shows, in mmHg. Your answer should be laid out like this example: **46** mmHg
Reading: **134** mmHg
